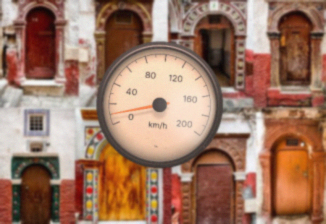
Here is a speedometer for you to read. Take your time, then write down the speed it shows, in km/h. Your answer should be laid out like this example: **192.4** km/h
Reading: **10** km/h
